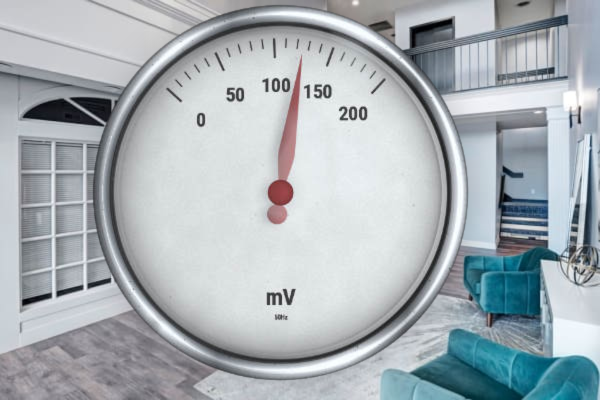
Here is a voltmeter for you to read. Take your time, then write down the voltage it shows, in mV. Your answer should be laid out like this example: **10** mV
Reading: **125** mV
